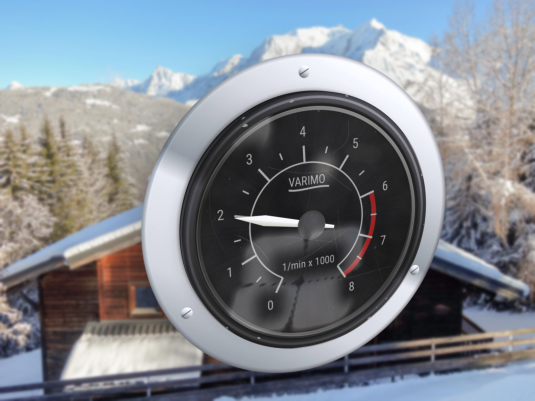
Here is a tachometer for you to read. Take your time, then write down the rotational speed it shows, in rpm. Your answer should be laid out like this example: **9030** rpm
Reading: **2000** rpm
